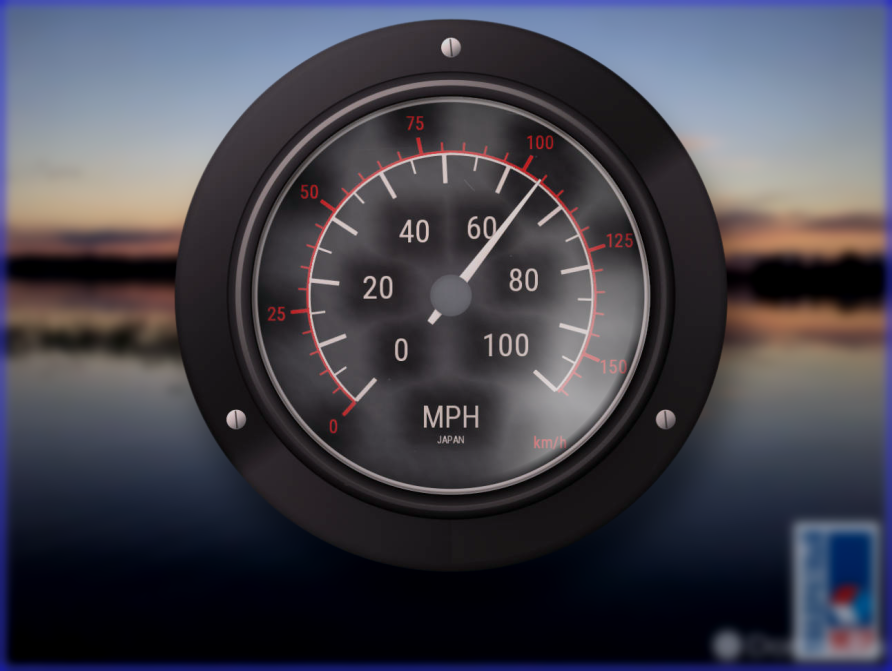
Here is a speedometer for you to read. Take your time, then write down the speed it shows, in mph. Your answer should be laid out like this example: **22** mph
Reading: **65** mph
